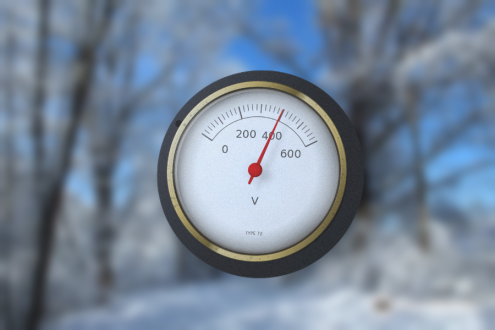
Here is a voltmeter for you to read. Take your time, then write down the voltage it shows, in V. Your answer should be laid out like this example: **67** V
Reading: **400** V
